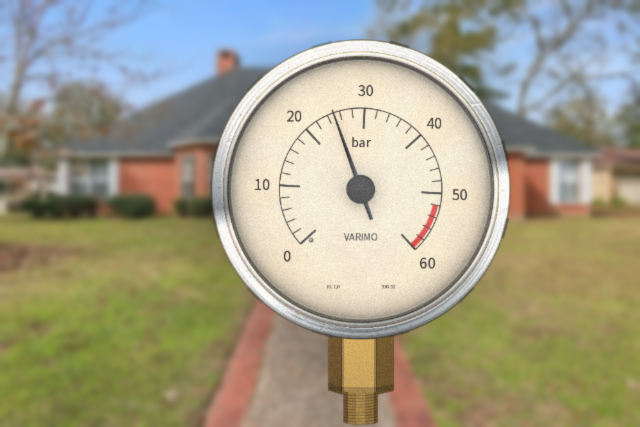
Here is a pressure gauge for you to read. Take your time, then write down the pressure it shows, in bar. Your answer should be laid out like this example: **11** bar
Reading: **25** bar
